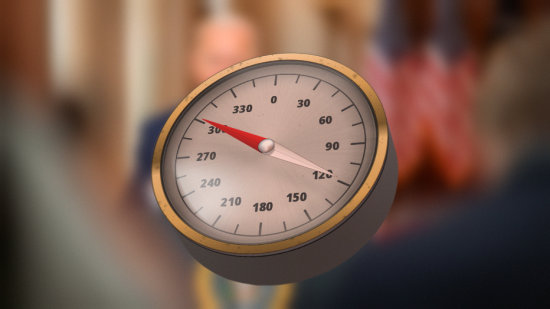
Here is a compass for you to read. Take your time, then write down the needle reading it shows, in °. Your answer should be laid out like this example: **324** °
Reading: **300** °
